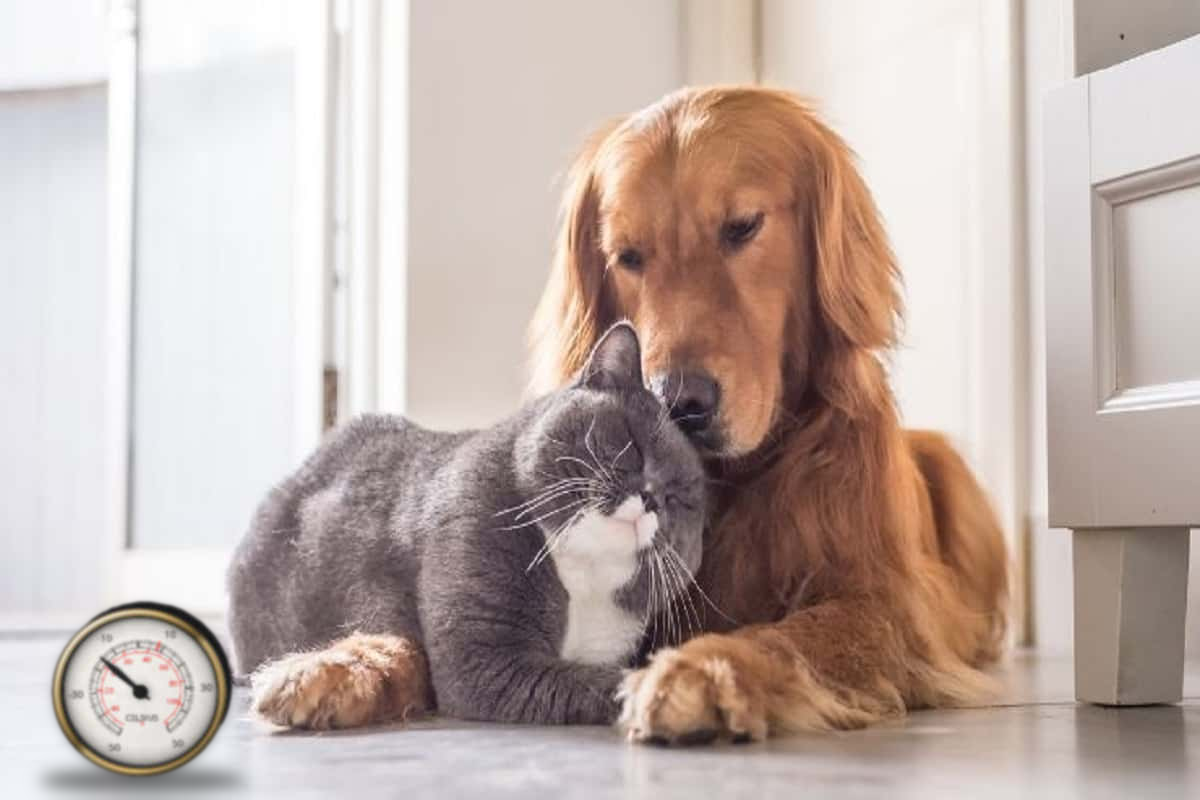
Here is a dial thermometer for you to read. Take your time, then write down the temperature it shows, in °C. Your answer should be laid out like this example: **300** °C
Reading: **-15** °C
